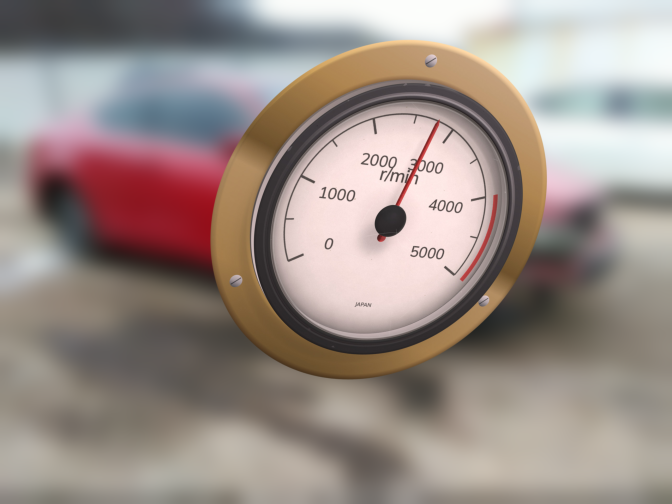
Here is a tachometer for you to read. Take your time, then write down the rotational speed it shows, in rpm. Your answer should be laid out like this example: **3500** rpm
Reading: **2750** rpm
